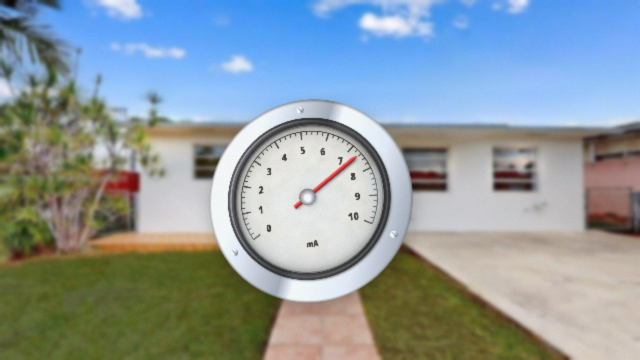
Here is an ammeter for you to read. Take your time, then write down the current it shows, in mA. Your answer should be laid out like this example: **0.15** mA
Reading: **7.4** mA
